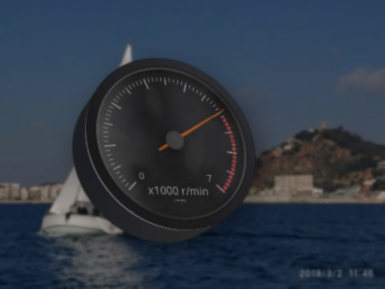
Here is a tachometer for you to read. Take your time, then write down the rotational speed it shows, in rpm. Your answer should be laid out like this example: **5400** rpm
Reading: **5000** rpm
